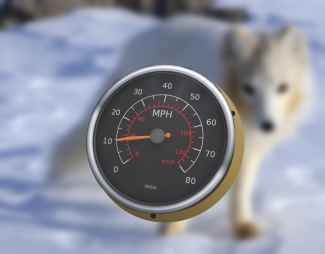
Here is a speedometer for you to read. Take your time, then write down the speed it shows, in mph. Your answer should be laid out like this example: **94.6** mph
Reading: **10** mph
